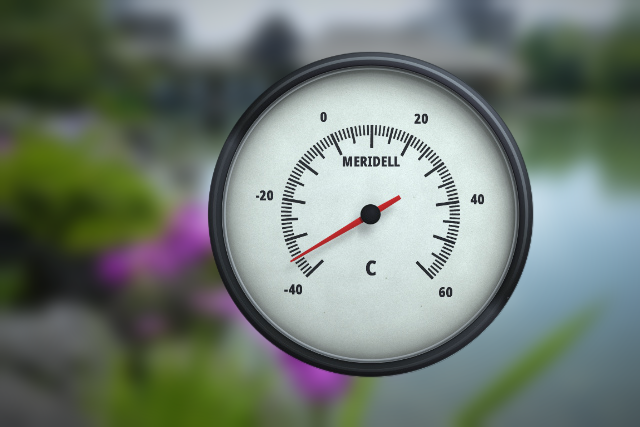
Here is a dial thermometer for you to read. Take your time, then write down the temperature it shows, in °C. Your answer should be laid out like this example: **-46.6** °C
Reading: **-35** °C
